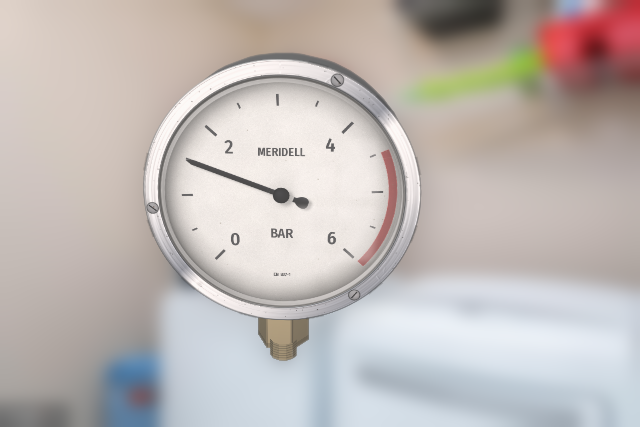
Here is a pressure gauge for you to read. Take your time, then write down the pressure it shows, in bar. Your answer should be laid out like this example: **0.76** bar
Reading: **1.5** bar
